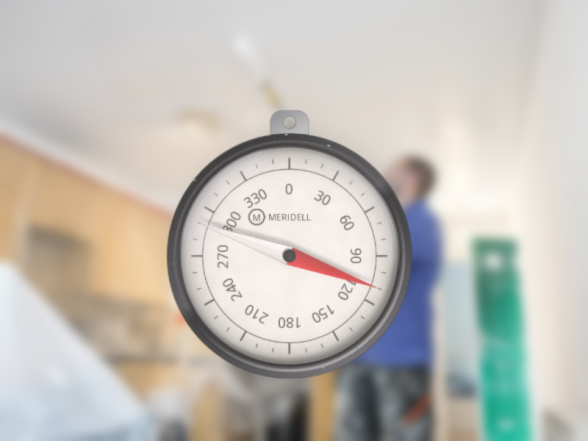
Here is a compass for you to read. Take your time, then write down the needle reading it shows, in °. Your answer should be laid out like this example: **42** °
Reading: **110** °
